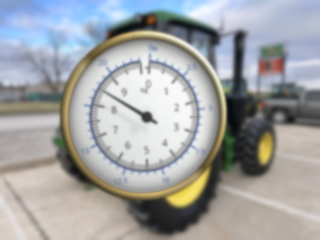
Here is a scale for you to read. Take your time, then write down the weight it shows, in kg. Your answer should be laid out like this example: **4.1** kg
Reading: **8.5** kg
